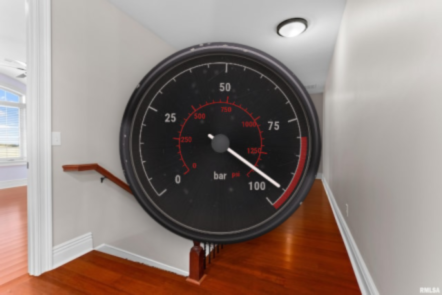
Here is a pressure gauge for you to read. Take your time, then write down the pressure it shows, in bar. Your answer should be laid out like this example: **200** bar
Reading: **95** bar
